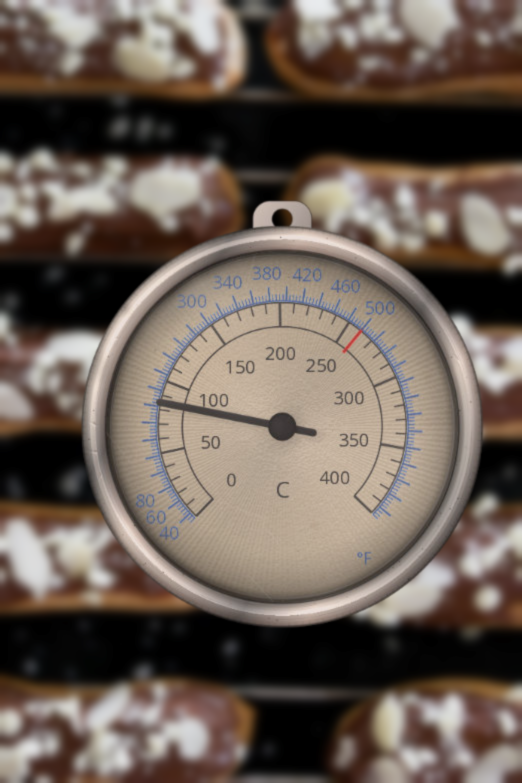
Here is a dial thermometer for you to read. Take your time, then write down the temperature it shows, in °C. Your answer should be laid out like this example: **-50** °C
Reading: **85** °C
